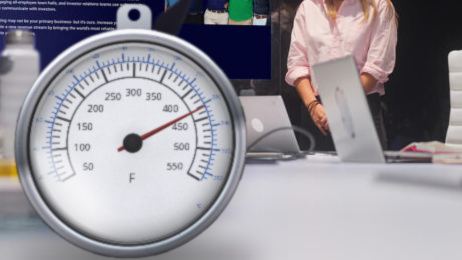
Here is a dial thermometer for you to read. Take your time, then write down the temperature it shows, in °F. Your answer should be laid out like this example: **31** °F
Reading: **430** °F
